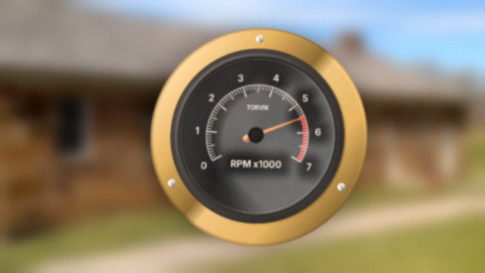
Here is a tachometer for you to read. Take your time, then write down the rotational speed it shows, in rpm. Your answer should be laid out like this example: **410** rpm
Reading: **5500** rpm
